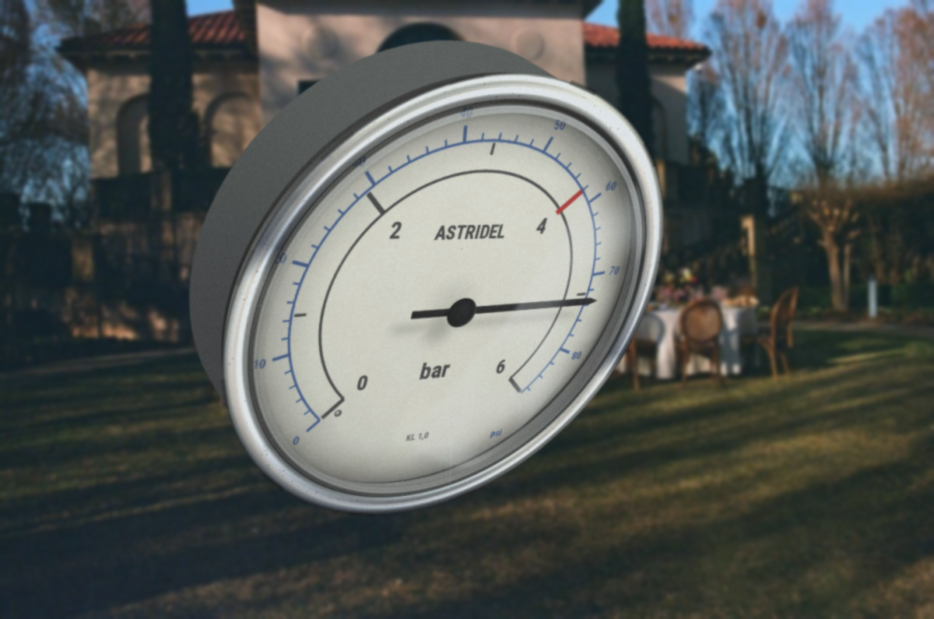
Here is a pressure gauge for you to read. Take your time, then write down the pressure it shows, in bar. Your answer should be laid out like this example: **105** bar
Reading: **5** bar
